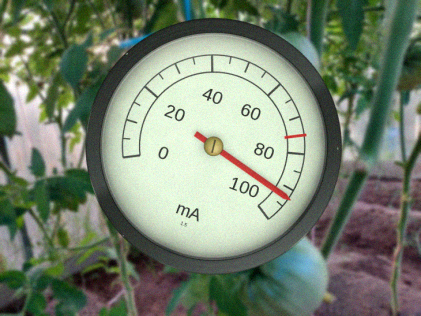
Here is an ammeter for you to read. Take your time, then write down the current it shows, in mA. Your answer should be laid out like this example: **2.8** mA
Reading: **92.5** mA
